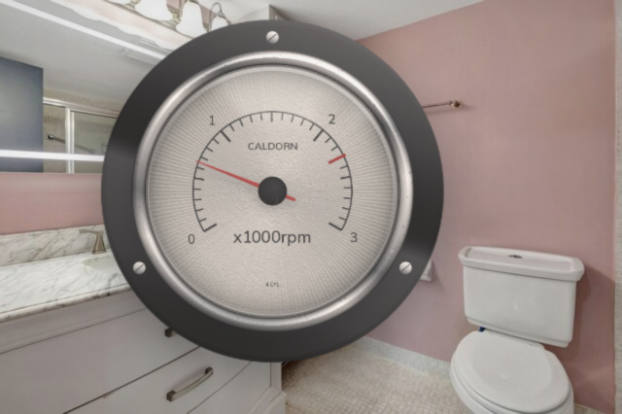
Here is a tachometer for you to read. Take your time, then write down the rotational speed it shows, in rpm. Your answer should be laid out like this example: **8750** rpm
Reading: **650** rpm
